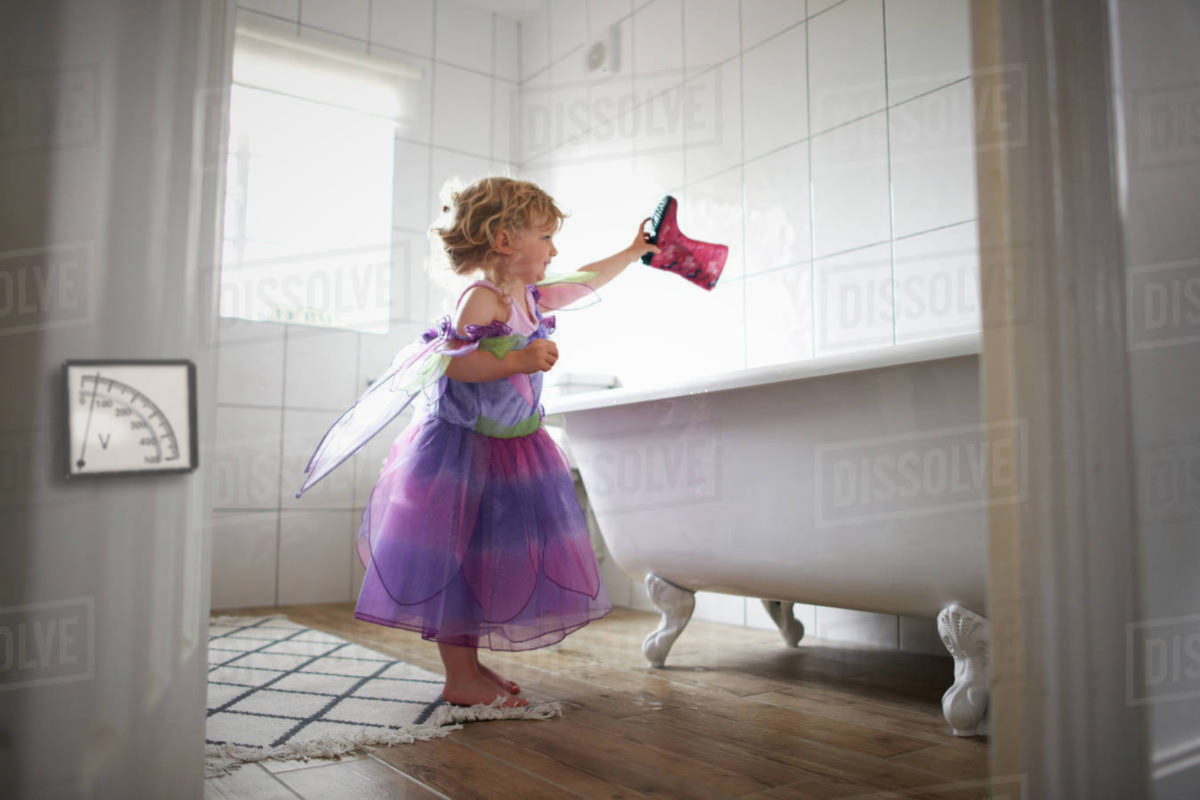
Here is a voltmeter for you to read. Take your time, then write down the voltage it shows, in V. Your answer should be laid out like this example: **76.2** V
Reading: **50** V
